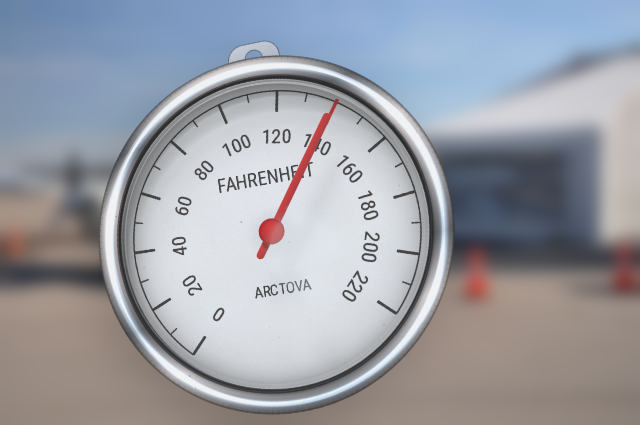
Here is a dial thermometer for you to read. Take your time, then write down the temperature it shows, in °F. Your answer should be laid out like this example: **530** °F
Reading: **140** °F
